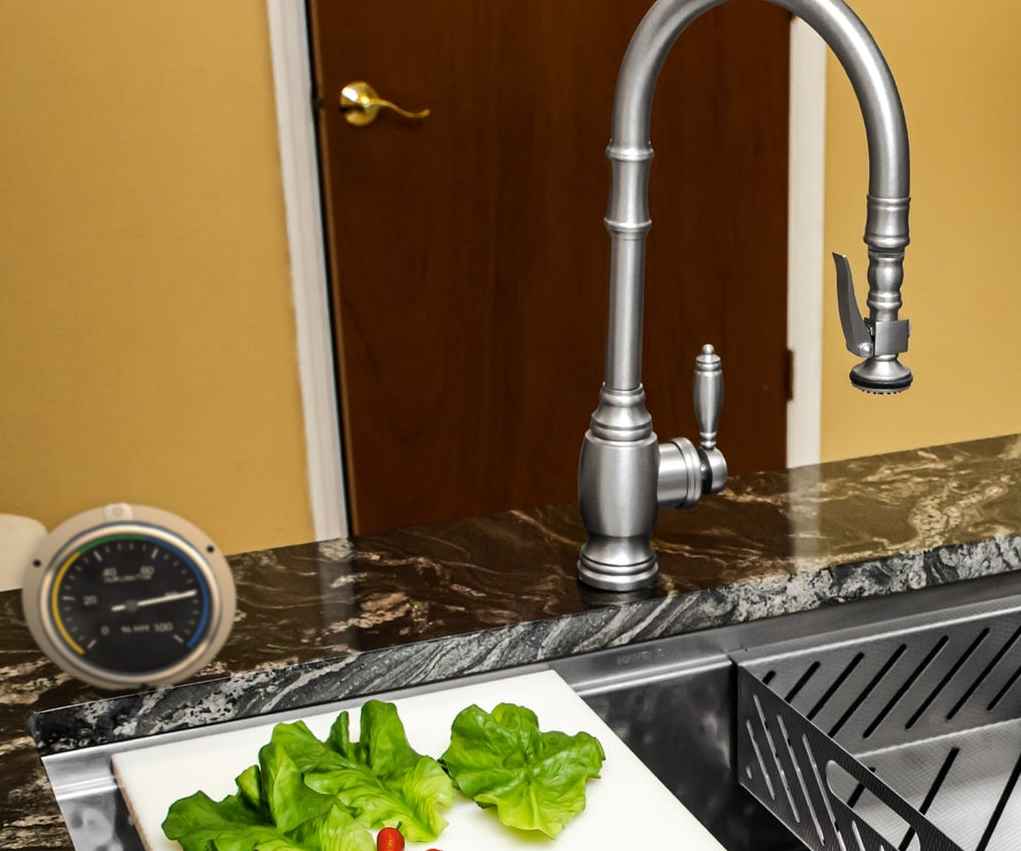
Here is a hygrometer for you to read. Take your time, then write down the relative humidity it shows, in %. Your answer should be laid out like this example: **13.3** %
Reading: **80** %
